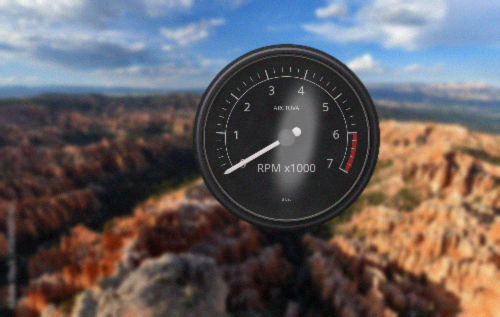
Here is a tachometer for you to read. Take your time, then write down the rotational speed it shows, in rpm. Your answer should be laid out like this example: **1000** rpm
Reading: **0** rpm
